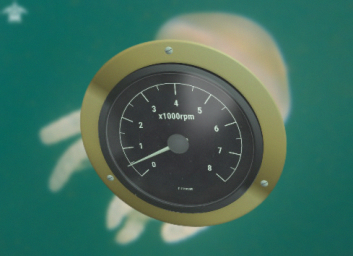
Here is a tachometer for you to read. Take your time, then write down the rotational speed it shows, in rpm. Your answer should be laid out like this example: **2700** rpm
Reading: **500** rpm
